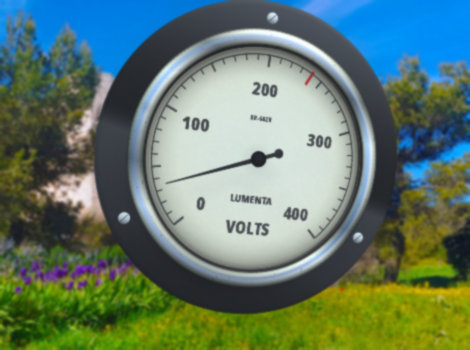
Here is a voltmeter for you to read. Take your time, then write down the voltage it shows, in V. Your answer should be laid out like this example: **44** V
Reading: **35** V
